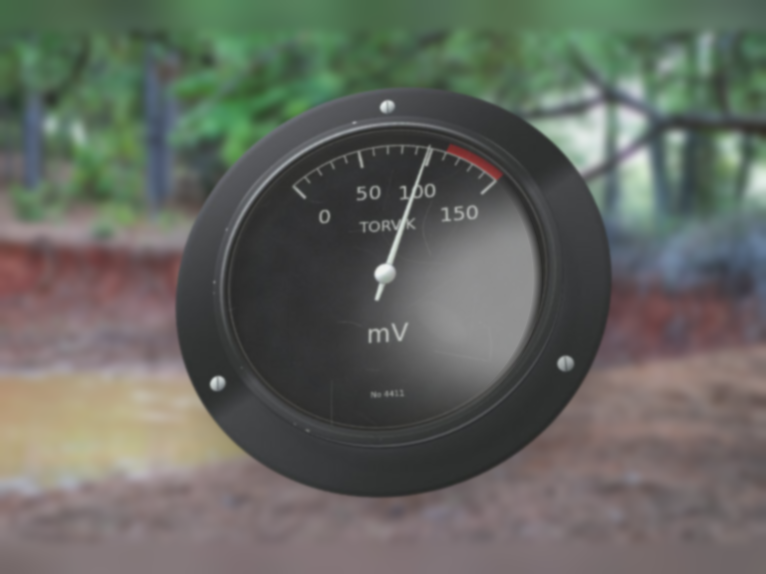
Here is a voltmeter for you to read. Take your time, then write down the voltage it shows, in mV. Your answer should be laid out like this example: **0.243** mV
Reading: **100** mV
